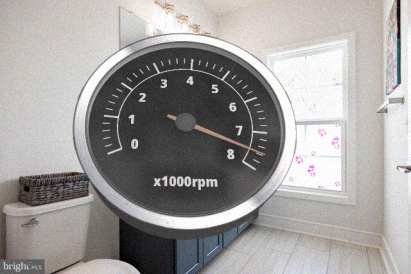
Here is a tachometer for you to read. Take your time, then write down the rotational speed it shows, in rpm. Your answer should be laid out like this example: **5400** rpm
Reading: **7600** rpm
